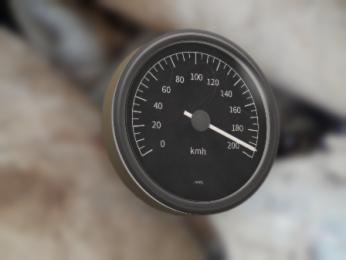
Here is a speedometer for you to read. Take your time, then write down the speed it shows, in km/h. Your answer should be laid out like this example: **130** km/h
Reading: **195** km/h
